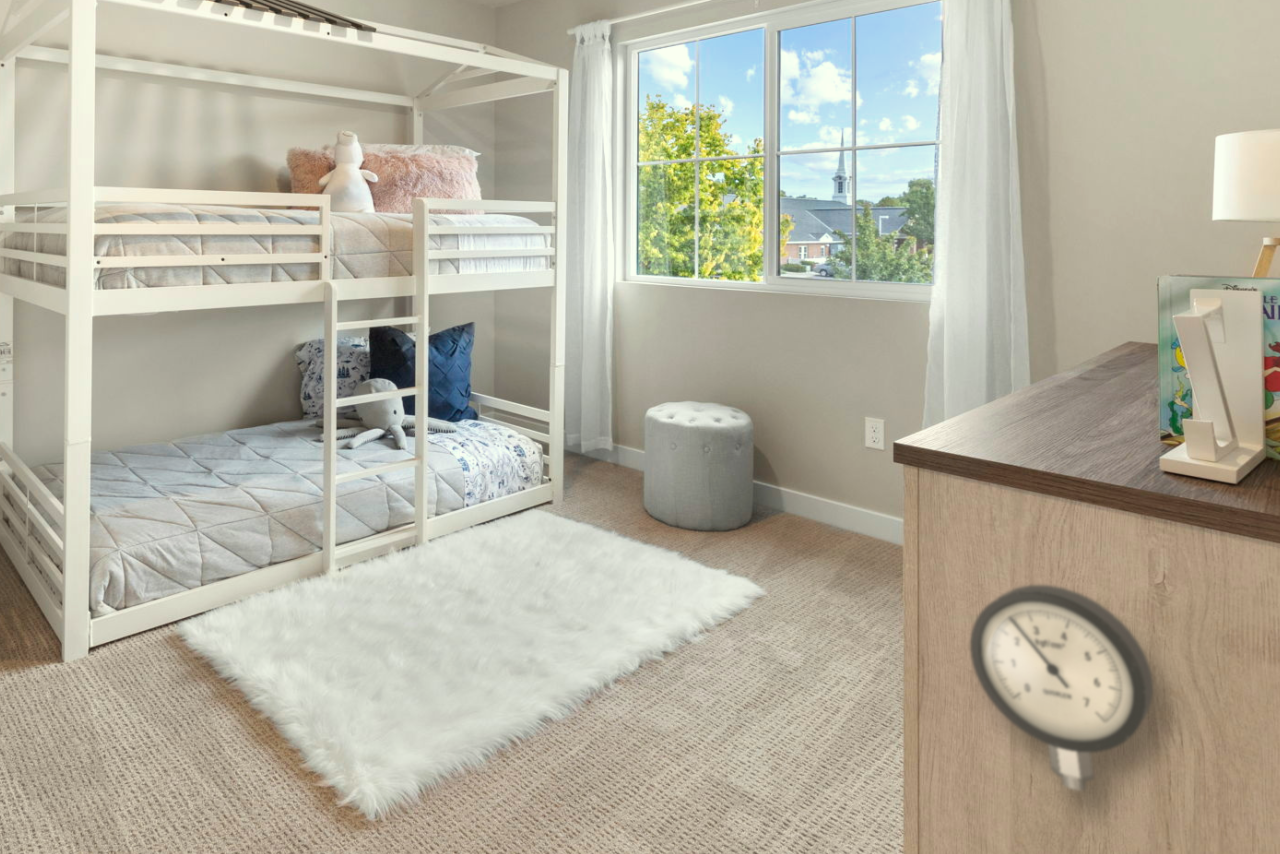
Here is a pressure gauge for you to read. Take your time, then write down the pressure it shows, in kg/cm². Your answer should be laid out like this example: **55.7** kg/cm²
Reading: **2.5** kg/cm²
